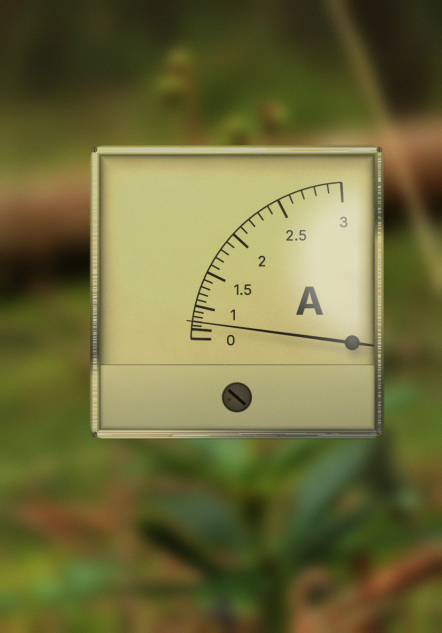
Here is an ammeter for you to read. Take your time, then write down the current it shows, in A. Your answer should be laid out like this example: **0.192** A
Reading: **0.7** A
